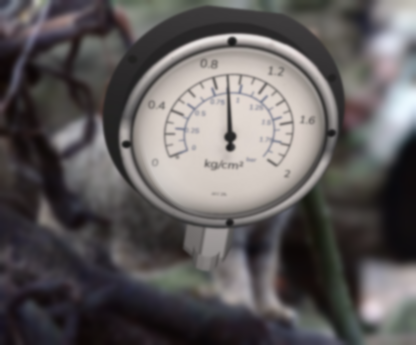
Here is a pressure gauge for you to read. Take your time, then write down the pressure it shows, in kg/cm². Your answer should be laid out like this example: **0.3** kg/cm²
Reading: **0.9** kg/cm²
